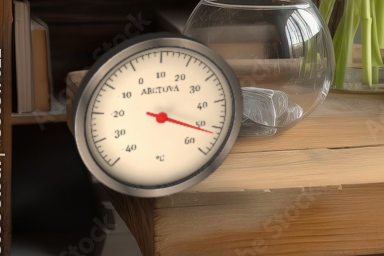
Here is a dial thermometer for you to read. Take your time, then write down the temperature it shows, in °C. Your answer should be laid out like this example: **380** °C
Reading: **52** °C
